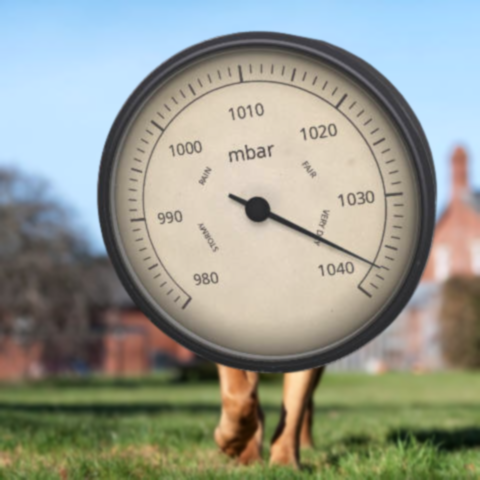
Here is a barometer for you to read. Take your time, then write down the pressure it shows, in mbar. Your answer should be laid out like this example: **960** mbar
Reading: **1037** mbar
